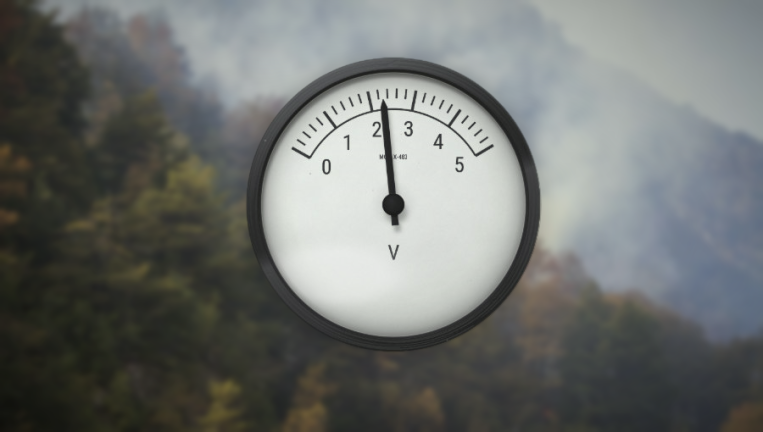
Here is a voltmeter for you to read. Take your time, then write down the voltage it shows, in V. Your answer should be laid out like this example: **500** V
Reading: **2.3** V
